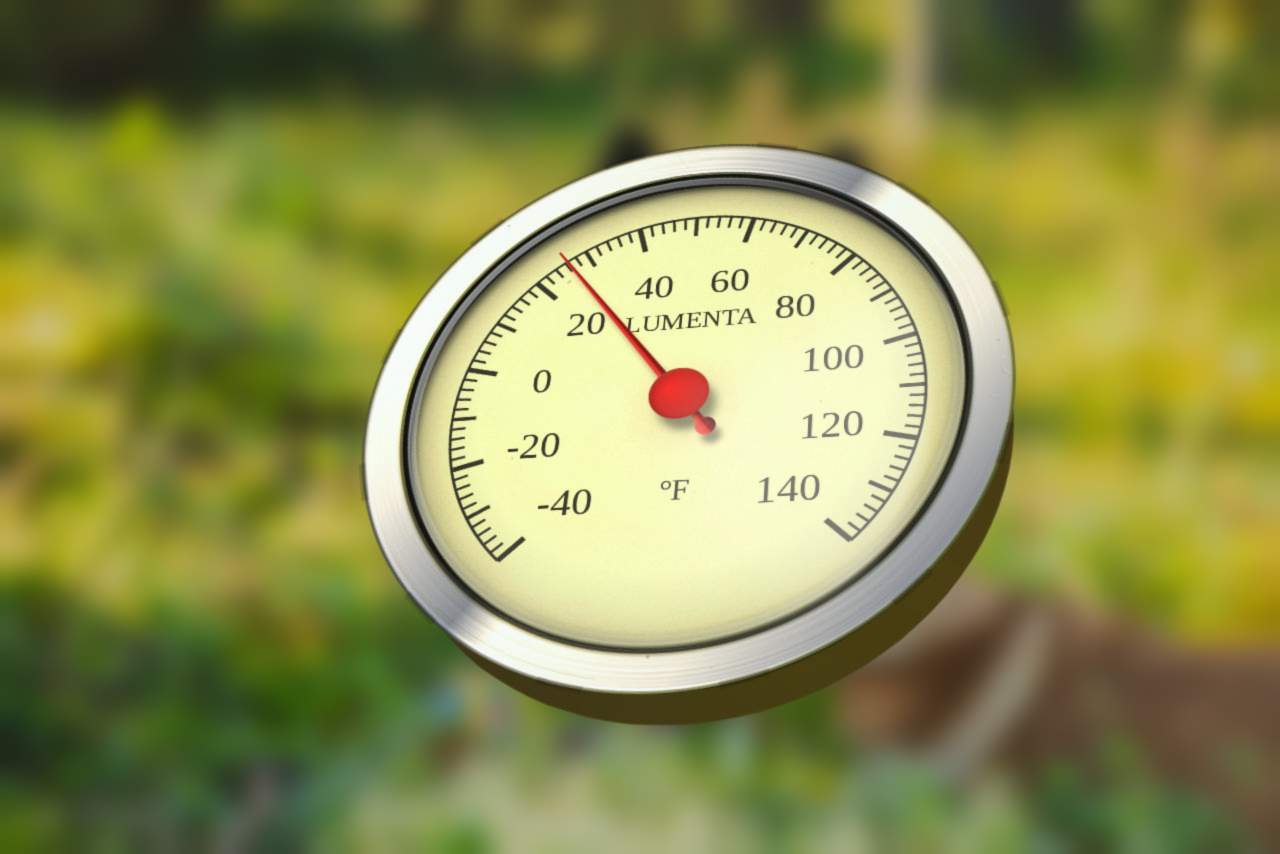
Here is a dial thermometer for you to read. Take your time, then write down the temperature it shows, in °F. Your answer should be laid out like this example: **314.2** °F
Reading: **26** °F
